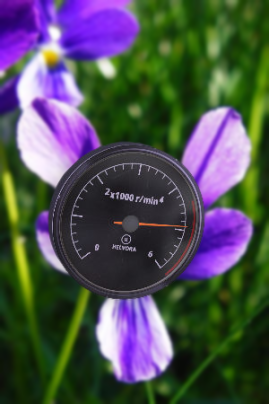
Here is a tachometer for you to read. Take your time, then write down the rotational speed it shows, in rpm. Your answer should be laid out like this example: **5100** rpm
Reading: **4900** rpm
